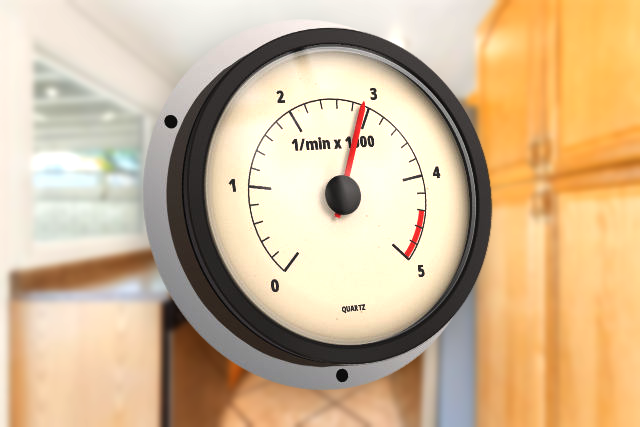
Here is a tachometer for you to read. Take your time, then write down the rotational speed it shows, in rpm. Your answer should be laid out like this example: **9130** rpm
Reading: **2900** rpm
